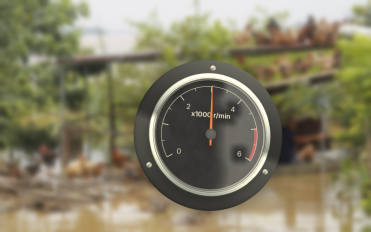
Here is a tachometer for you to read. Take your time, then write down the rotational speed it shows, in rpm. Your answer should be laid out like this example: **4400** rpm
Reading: **3000** rpm
